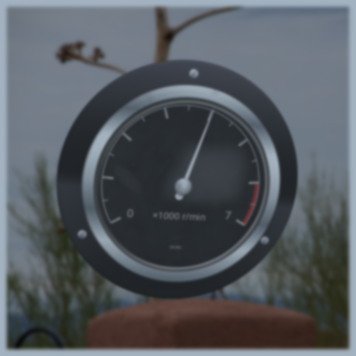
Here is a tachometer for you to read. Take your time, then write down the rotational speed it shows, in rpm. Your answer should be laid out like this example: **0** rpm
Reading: **4000** rpm
